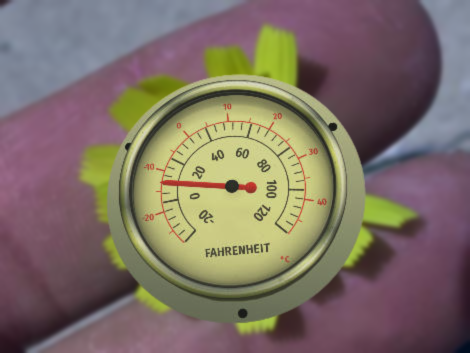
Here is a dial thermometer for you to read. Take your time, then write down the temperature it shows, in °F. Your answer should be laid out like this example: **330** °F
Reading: **8** °F
